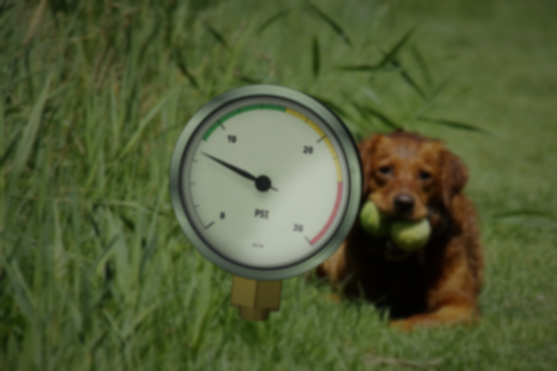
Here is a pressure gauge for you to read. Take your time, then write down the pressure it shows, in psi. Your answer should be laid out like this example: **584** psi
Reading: **7** psi
